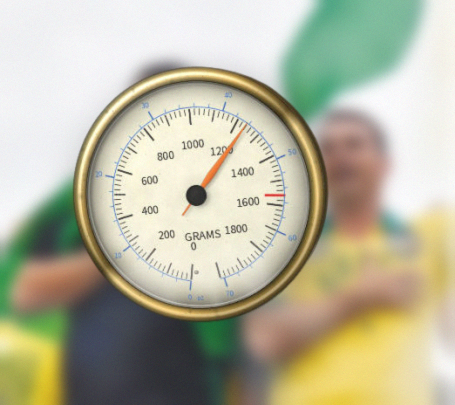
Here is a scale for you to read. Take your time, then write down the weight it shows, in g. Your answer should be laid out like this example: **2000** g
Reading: **1240** g
